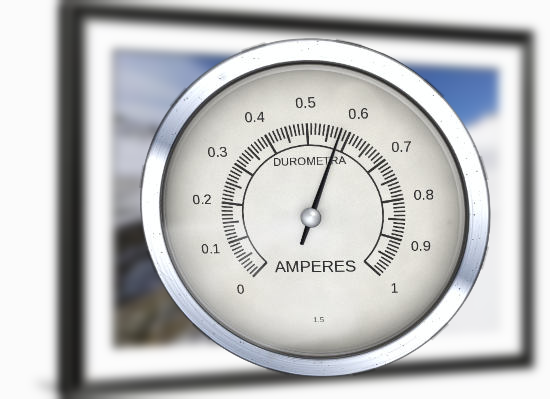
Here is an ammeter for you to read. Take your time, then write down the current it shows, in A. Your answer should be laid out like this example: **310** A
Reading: **0.58** A
